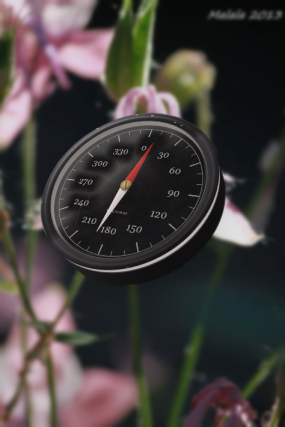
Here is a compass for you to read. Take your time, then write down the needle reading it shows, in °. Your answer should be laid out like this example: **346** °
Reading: **10** °
